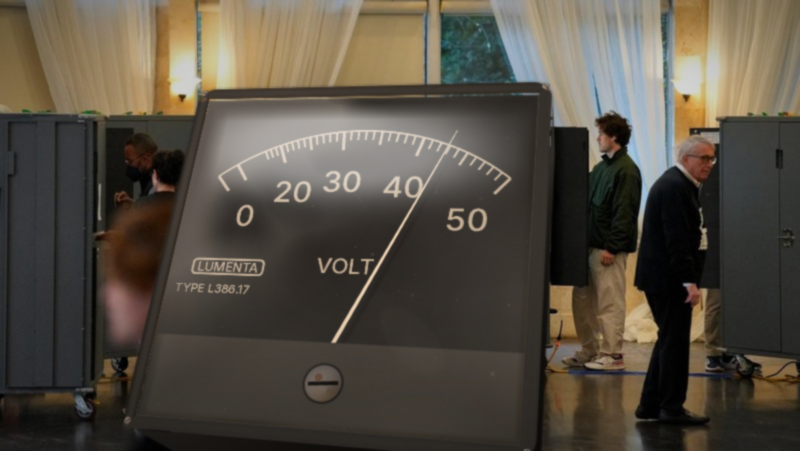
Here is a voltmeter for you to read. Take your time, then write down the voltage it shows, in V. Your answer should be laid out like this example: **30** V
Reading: **43** V
